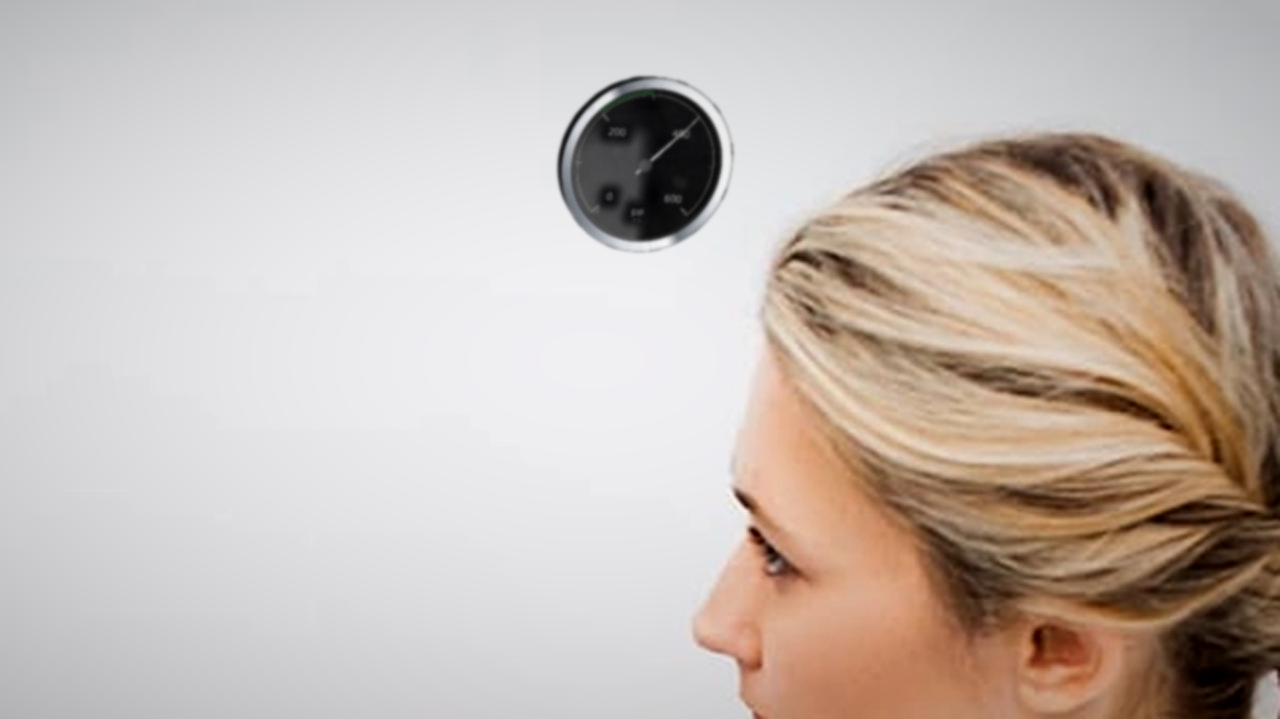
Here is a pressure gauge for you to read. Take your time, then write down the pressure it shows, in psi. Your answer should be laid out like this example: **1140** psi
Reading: **400** psi
